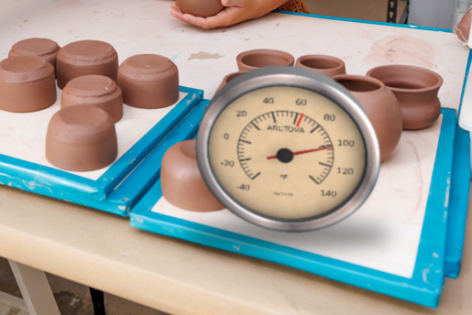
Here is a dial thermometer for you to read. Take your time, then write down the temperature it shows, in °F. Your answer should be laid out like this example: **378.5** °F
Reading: **100** °F
